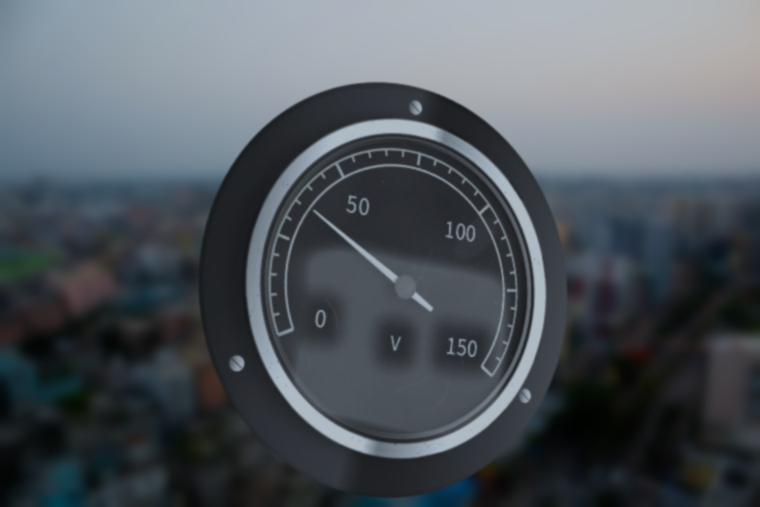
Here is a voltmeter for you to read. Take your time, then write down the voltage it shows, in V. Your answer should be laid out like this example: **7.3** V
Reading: **35** V
